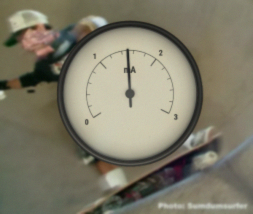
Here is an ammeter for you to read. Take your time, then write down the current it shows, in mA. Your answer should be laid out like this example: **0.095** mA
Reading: **1.5** mA
